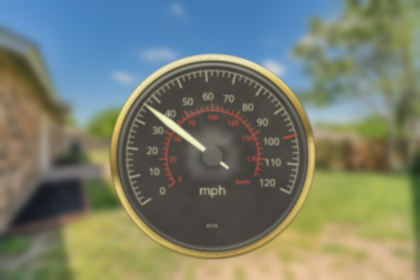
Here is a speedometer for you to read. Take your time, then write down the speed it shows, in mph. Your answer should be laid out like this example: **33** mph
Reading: **36** mph
